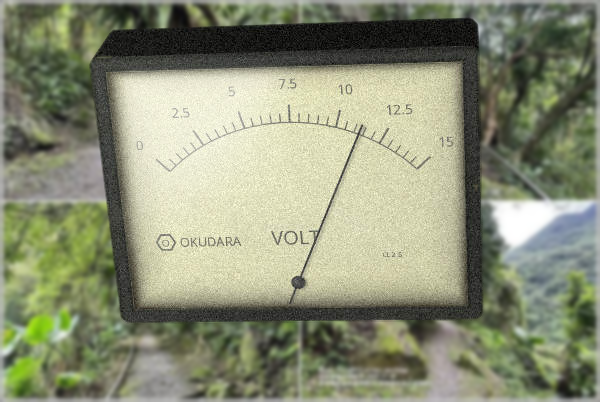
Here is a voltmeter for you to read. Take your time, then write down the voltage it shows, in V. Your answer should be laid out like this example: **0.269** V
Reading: **11.25** V
